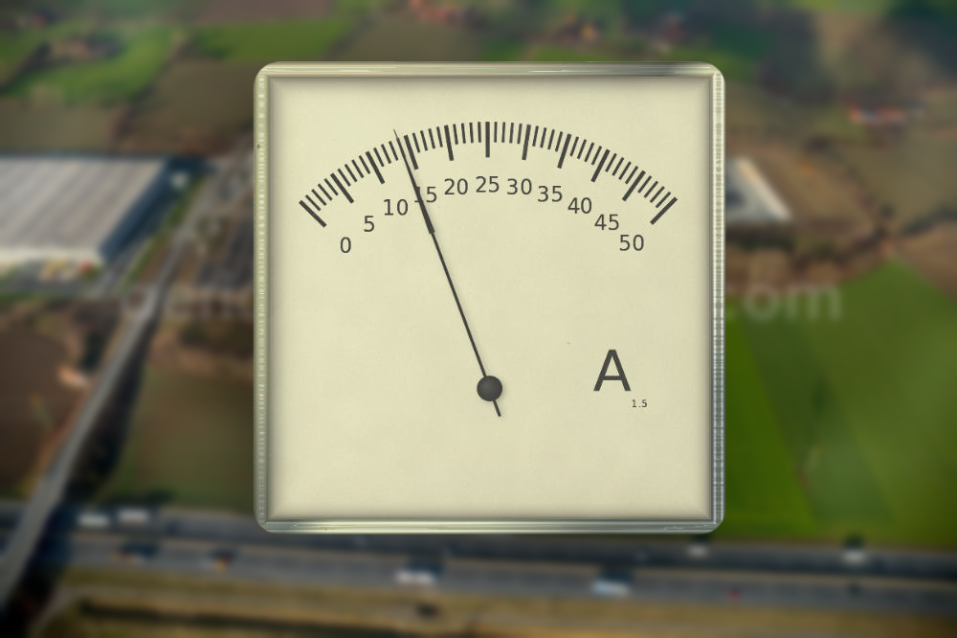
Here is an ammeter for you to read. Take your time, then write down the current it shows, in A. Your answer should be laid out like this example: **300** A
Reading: **14** A
